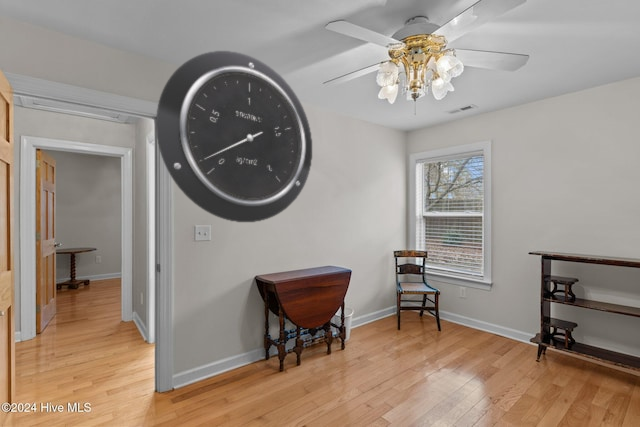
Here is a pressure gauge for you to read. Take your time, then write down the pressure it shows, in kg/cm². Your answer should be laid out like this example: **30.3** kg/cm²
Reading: **0.1** kg/cm²
